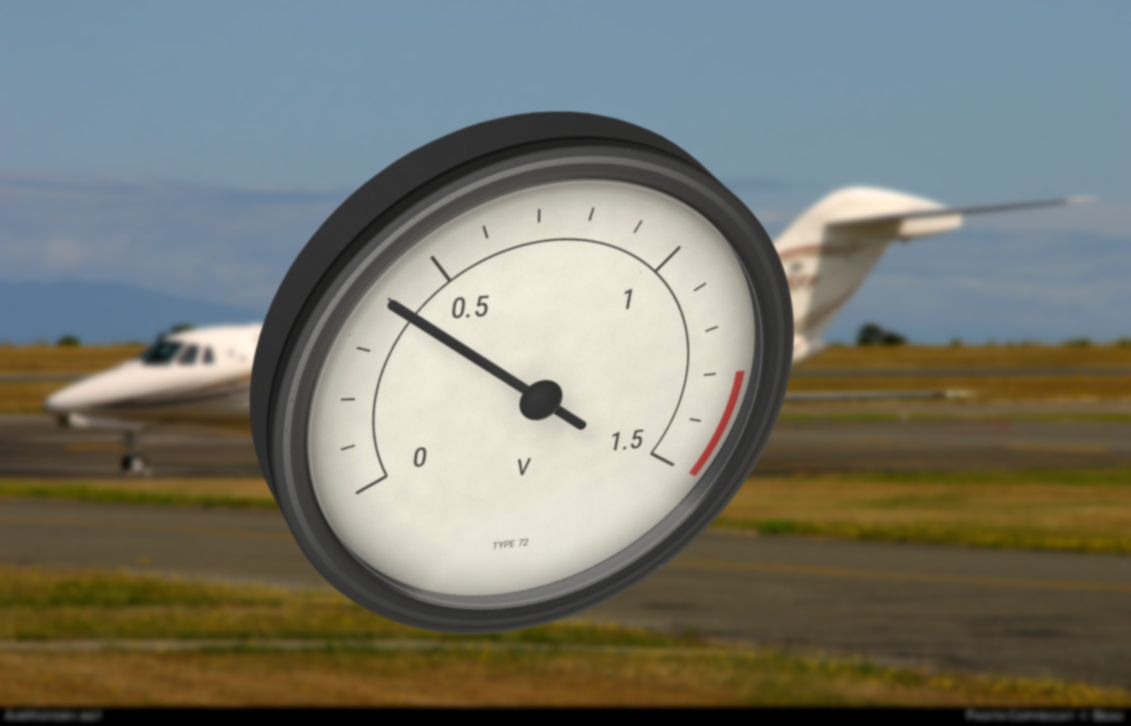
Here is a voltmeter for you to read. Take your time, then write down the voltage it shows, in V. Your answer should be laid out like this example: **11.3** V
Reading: **0.4** V
